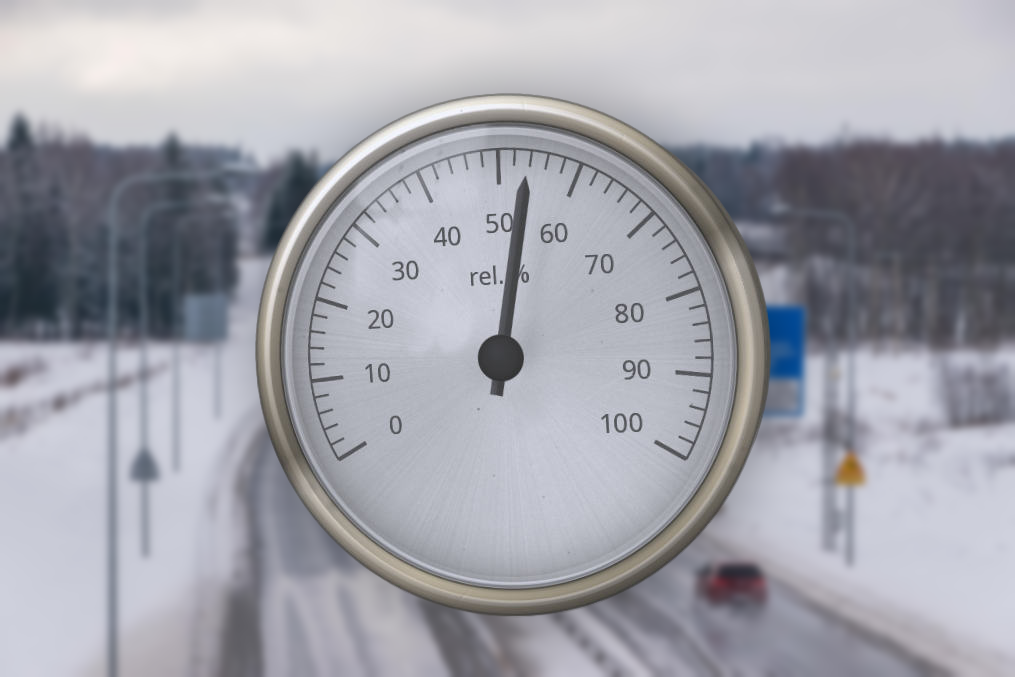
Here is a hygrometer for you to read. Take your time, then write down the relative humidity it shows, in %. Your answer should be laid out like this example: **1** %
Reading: **54** %
